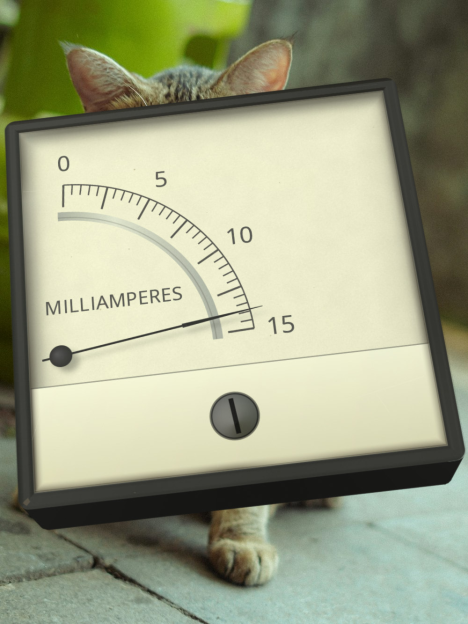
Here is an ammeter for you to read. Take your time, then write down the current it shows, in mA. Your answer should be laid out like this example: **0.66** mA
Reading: **14** mA
